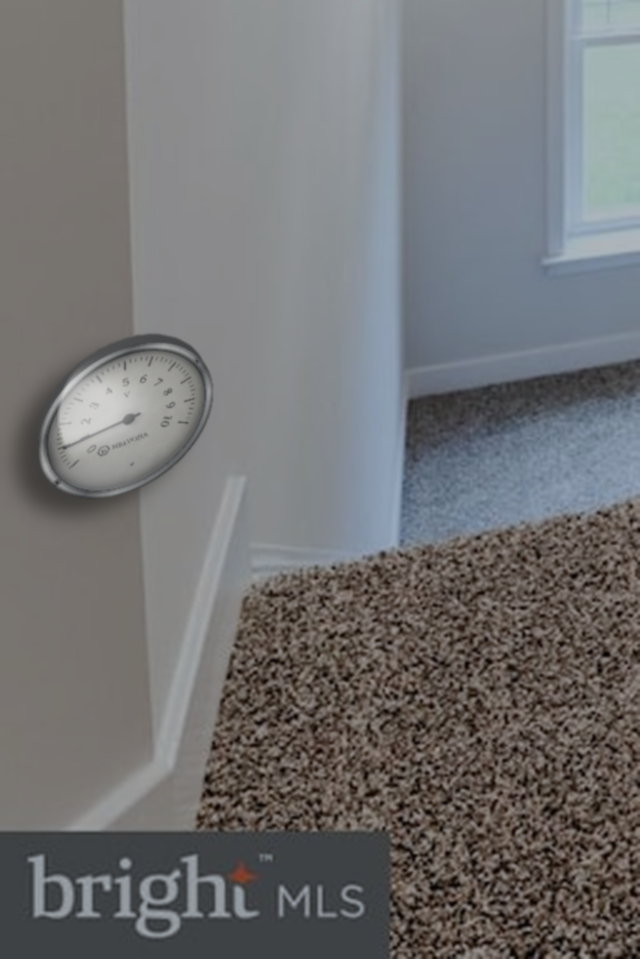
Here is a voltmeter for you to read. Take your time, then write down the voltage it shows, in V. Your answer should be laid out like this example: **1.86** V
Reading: **1** V
